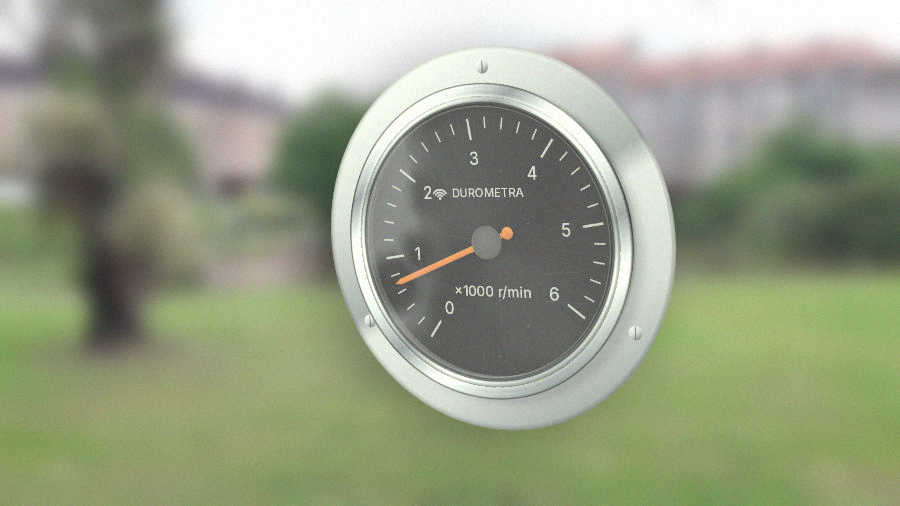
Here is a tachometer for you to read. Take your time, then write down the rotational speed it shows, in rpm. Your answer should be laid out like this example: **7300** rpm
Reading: **700** rpm
